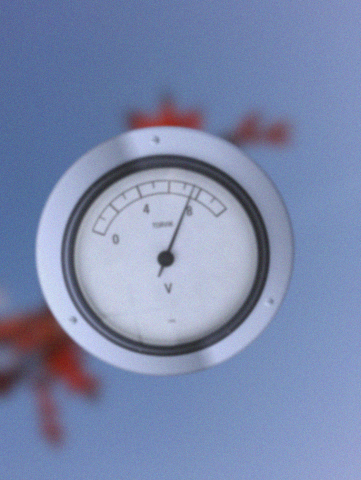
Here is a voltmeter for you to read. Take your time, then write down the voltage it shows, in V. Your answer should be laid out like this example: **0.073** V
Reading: **7.5** V
